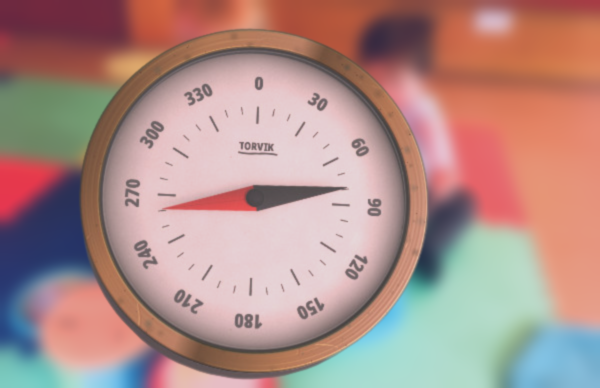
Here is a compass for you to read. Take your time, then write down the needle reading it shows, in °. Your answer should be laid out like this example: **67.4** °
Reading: **260** °
